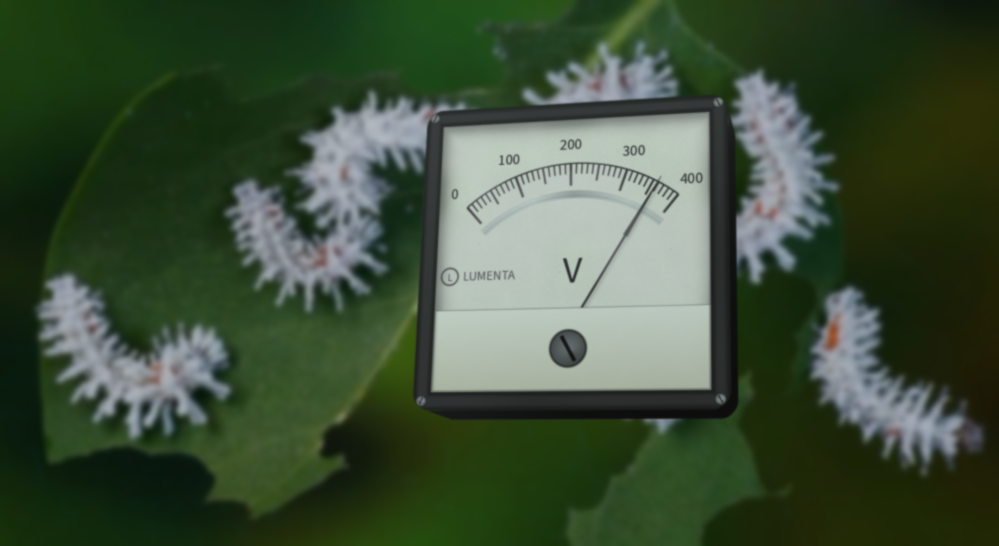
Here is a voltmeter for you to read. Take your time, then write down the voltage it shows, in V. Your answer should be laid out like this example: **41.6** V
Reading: **360** V
